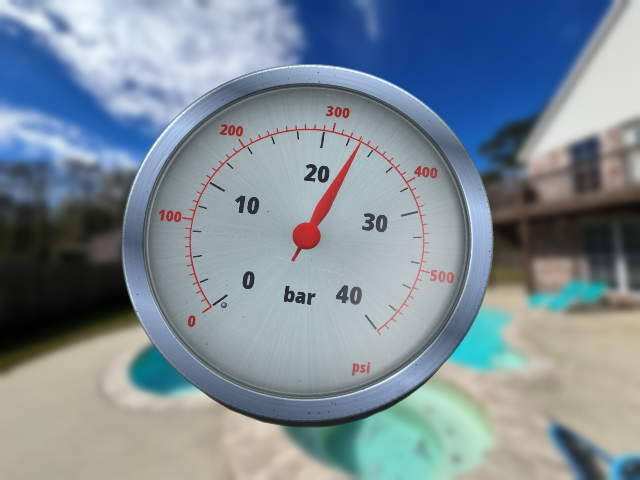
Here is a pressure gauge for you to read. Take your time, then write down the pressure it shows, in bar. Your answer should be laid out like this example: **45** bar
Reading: **23** bar
